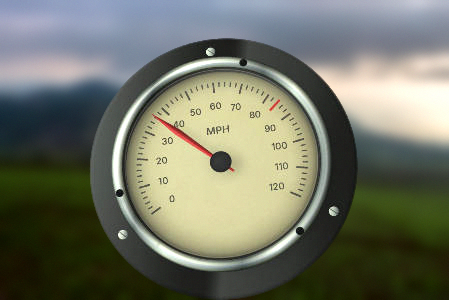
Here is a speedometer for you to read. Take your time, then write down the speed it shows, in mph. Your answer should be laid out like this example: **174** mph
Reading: **36** mph
